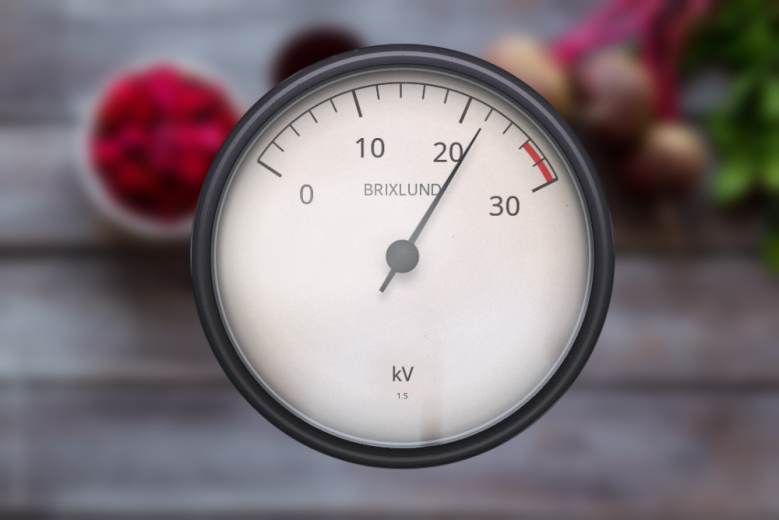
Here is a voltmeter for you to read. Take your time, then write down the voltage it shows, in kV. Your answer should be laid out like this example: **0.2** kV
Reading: **22** kV
